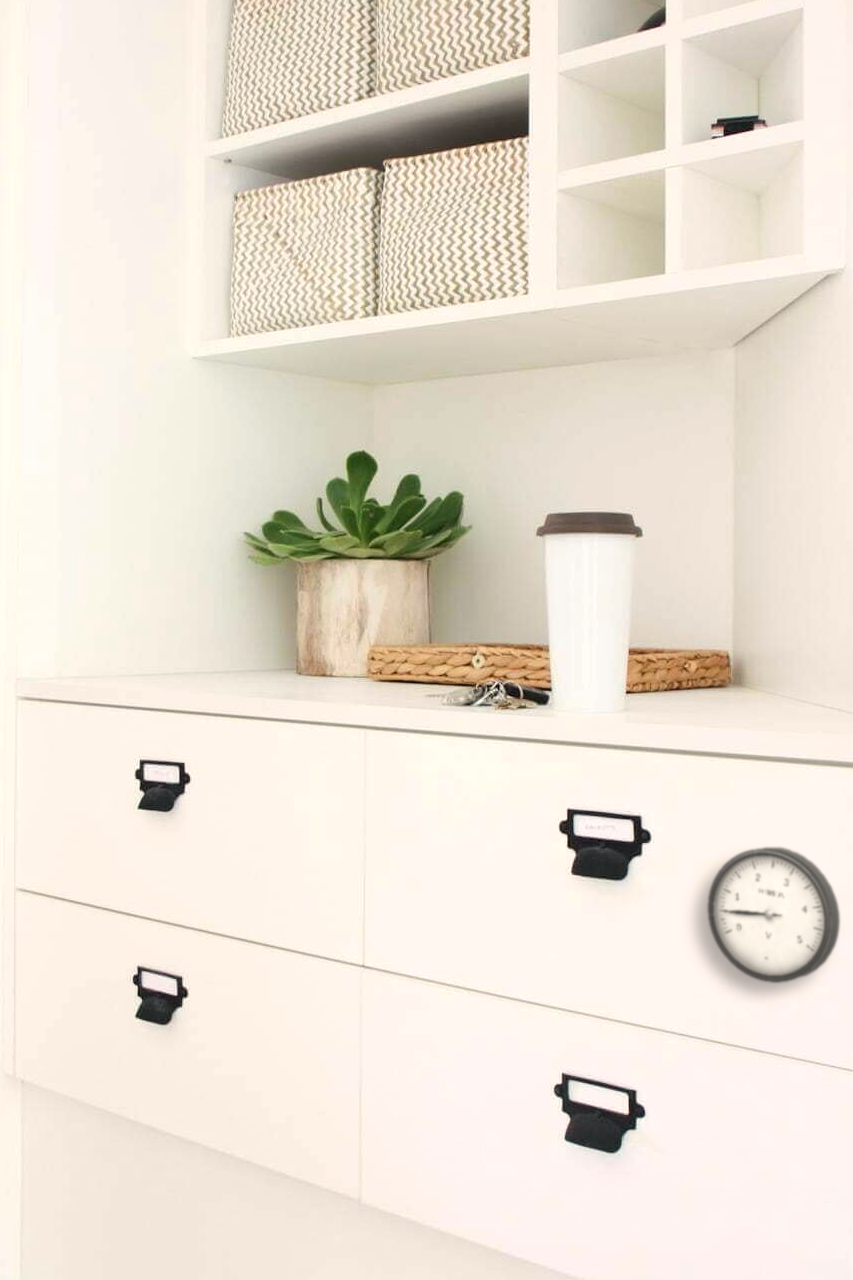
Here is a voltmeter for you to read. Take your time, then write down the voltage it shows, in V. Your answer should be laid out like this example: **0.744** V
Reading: **0.5** V
